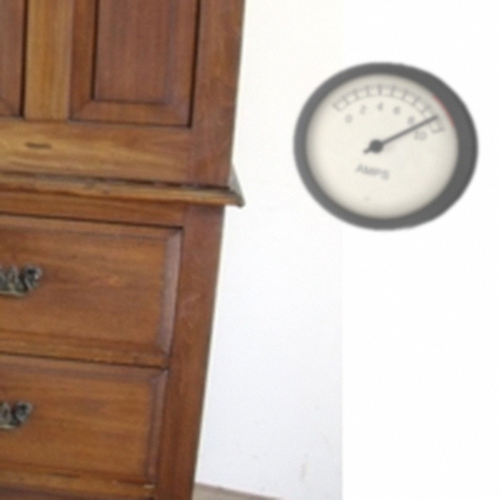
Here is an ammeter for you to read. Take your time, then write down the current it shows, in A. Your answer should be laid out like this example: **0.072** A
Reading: **9** A
